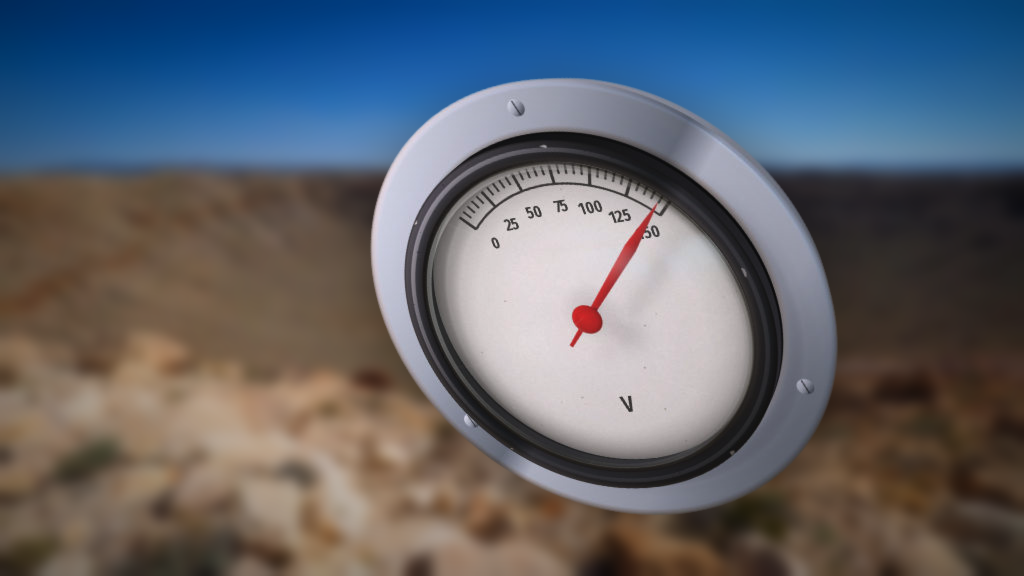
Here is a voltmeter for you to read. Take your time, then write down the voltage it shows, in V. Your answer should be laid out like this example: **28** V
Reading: **145** V
